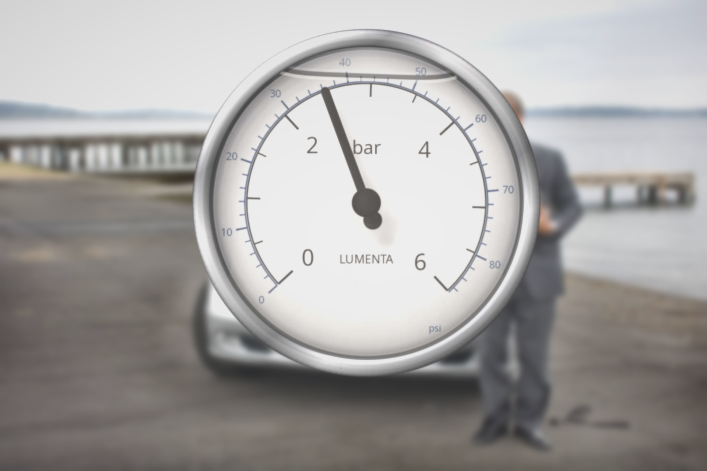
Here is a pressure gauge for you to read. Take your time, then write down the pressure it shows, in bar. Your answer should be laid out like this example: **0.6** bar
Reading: **2.5** bar
